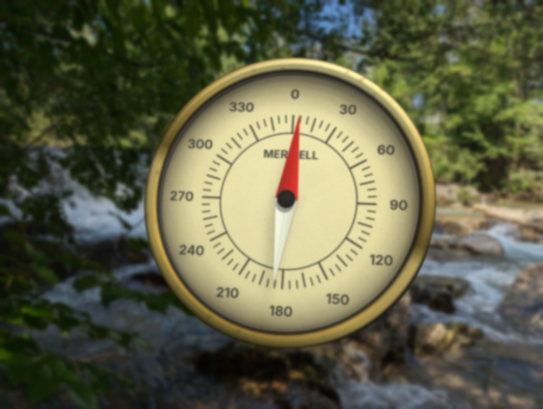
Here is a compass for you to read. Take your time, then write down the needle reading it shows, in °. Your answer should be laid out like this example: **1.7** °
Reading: **5** °
